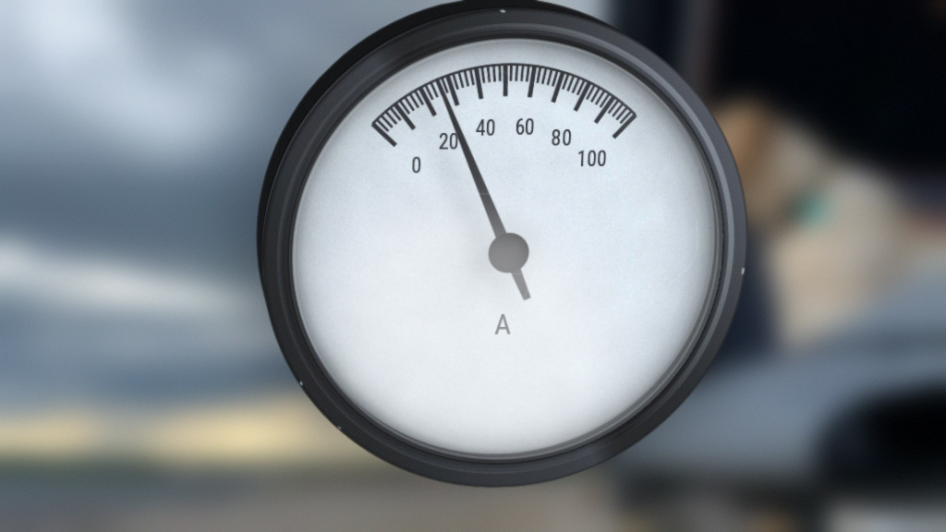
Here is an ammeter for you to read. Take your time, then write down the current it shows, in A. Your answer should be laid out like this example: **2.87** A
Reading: **26** A
